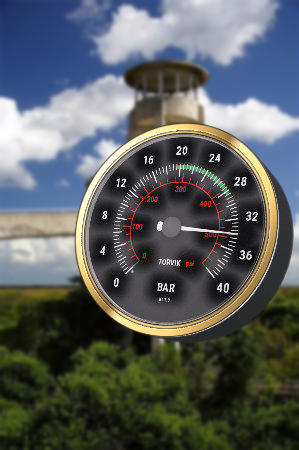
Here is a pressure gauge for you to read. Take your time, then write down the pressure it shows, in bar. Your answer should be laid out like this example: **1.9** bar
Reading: **34** bar
